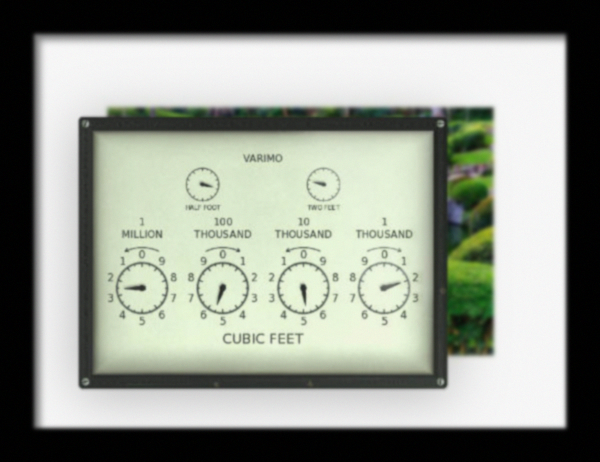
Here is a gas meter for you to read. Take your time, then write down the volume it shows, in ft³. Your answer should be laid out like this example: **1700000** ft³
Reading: **255200** ft³
